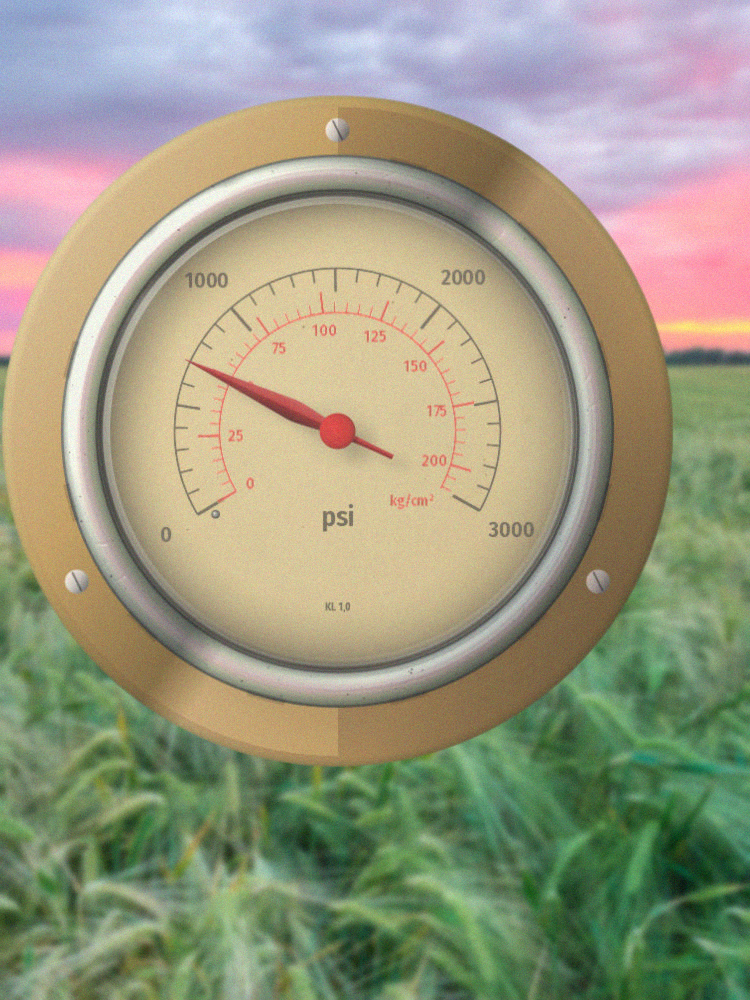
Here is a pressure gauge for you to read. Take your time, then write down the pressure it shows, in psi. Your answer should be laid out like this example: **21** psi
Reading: **700** psi
